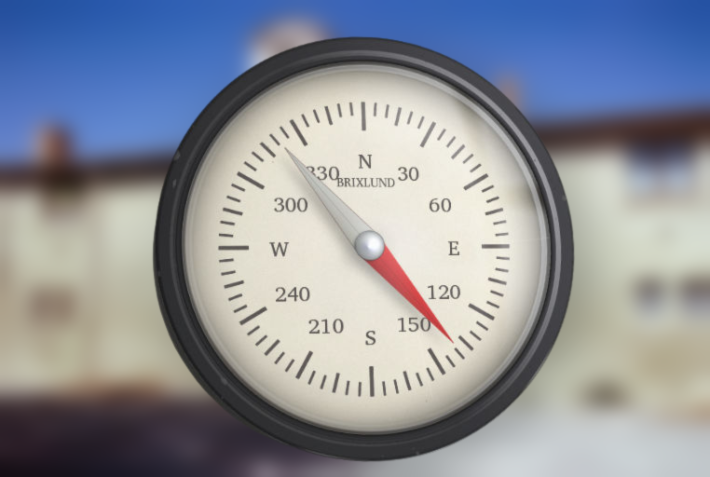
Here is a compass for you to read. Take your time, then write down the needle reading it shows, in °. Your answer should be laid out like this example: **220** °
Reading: **140** °
